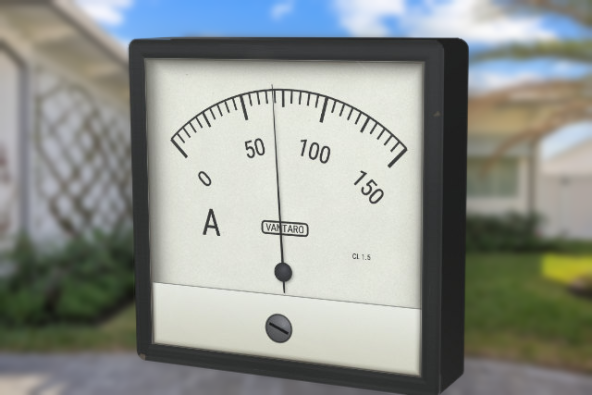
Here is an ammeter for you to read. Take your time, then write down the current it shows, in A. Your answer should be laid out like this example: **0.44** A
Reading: **70** A
